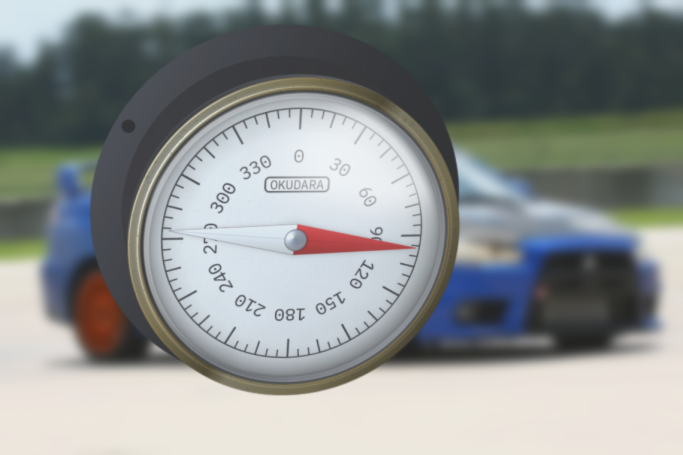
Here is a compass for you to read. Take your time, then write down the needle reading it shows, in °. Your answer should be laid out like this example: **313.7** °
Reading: **95** °
